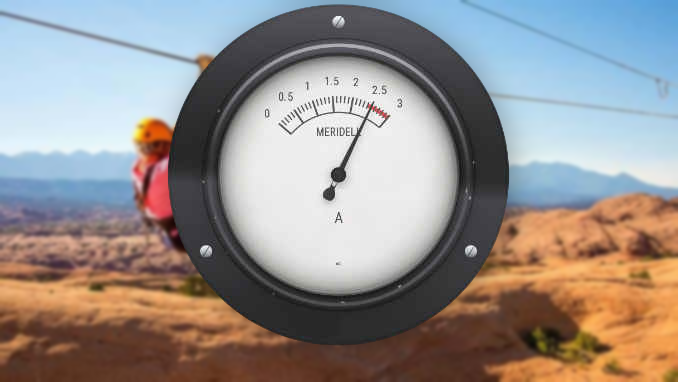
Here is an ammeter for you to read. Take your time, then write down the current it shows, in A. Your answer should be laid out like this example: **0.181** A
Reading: **2.5** A
